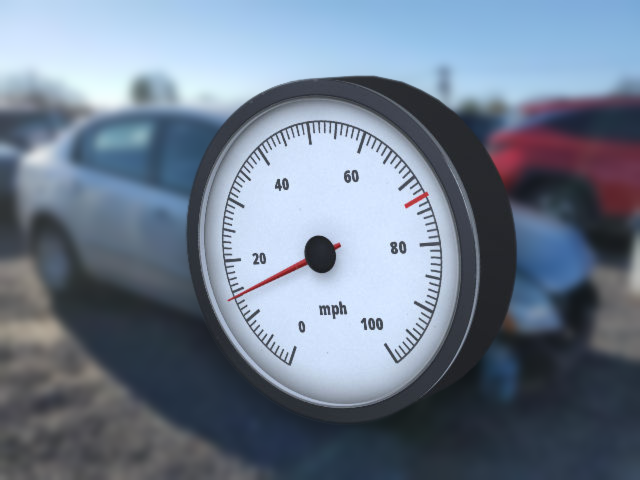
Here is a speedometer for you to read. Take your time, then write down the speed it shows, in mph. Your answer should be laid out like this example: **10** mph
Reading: **14** mph
